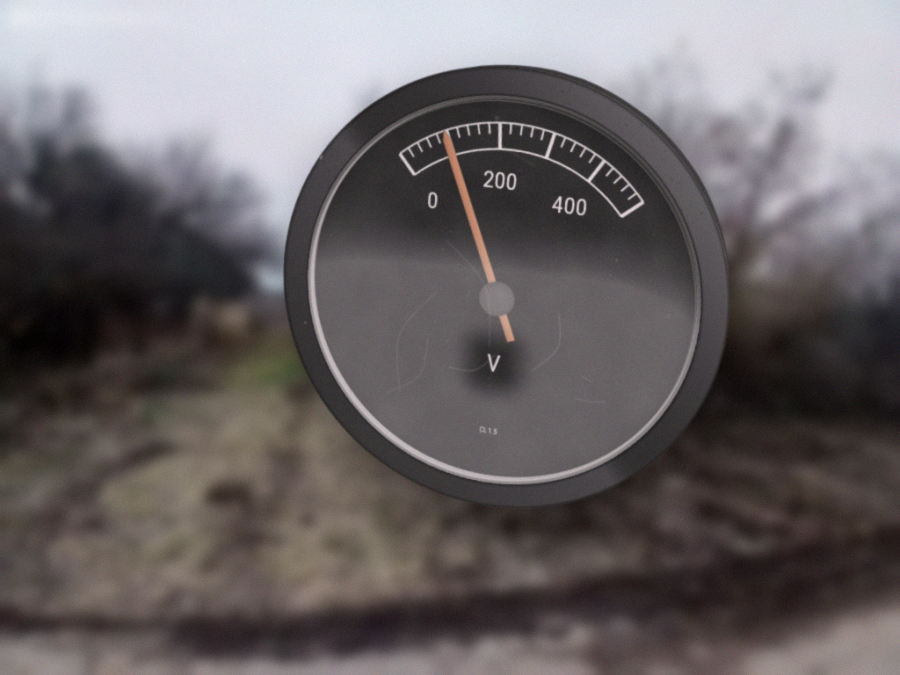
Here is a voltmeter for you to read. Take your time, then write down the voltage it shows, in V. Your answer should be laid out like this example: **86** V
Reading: **100** V
